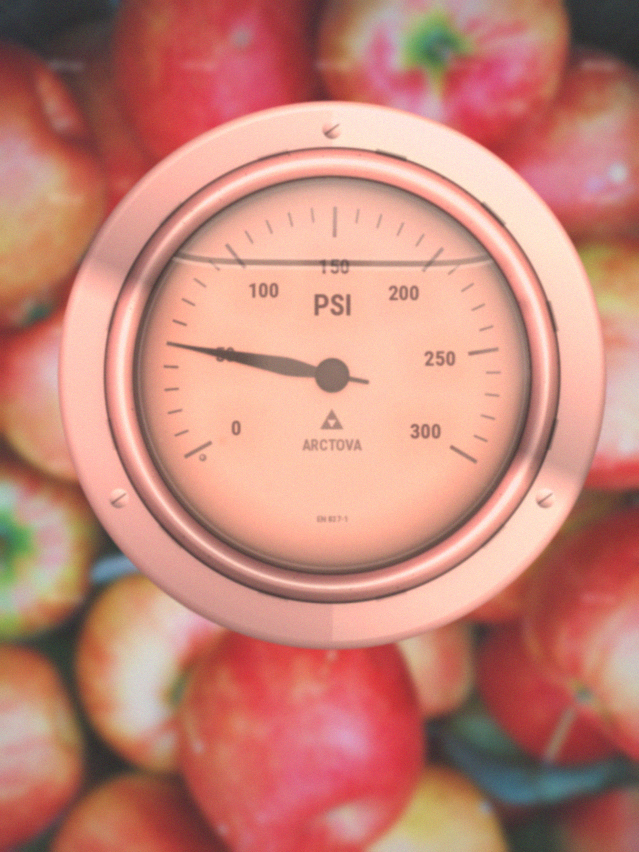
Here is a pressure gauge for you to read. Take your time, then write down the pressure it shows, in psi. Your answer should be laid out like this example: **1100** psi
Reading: **50** psi
